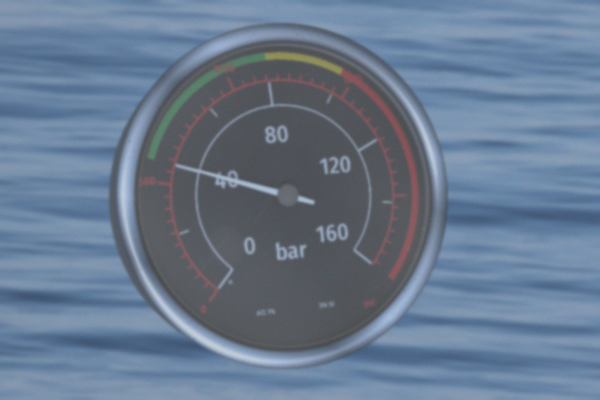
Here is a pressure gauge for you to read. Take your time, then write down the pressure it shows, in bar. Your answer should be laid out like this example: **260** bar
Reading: **40** bar
